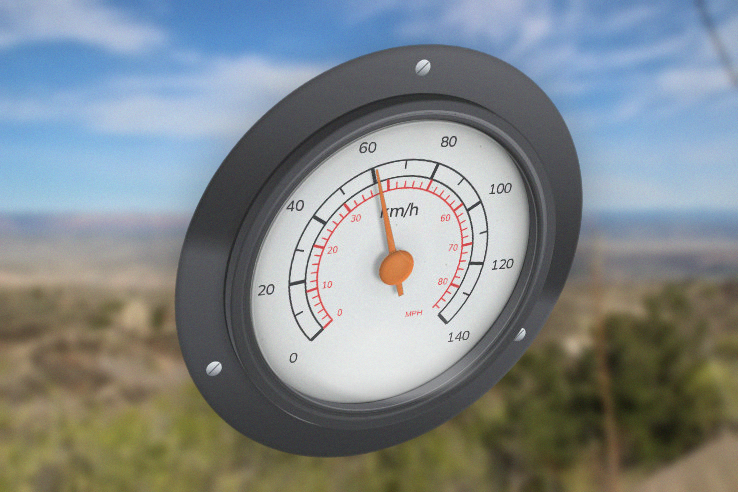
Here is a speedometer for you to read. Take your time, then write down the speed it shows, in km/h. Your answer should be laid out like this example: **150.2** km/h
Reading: **60** km/h
